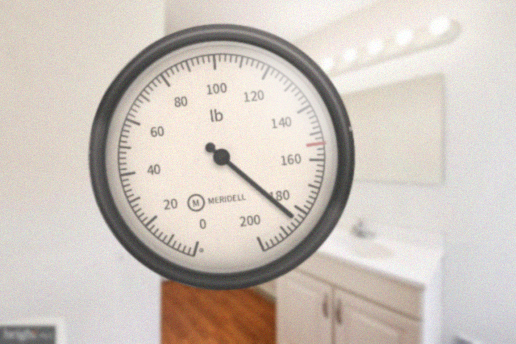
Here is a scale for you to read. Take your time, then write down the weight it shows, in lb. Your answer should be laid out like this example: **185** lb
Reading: **184** lb
